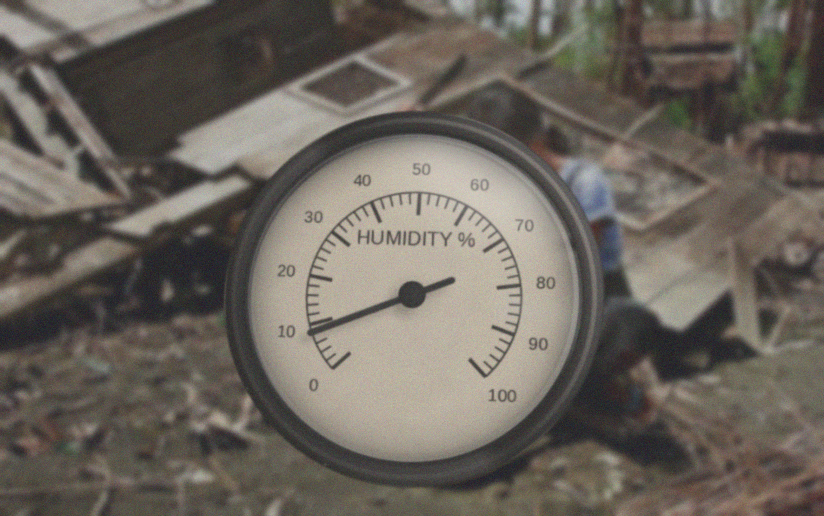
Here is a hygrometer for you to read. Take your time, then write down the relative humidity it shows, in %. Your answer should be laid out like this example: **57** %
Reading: **8** %
